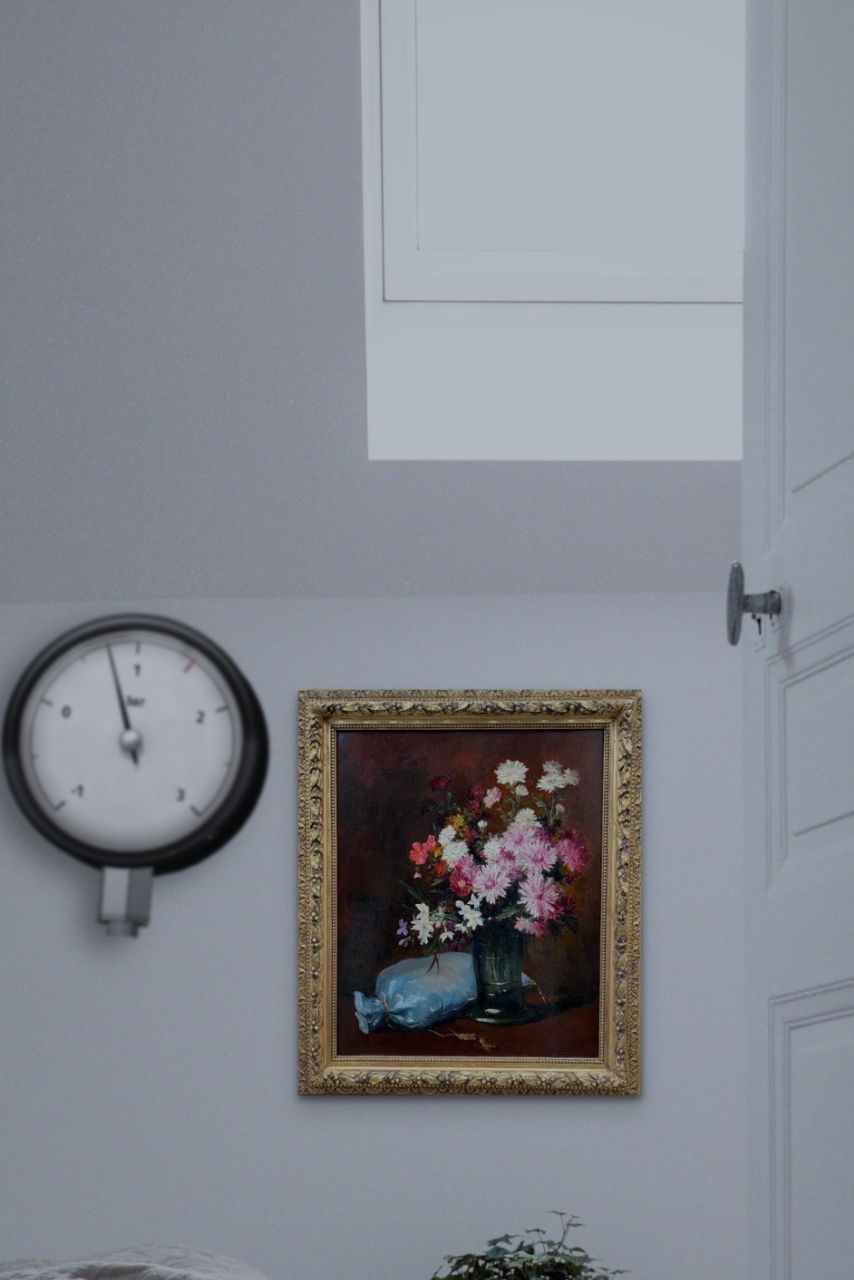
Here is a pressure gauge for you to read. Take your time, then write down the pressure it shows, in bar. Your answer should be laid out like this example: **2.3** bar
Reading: **0.75** bar
